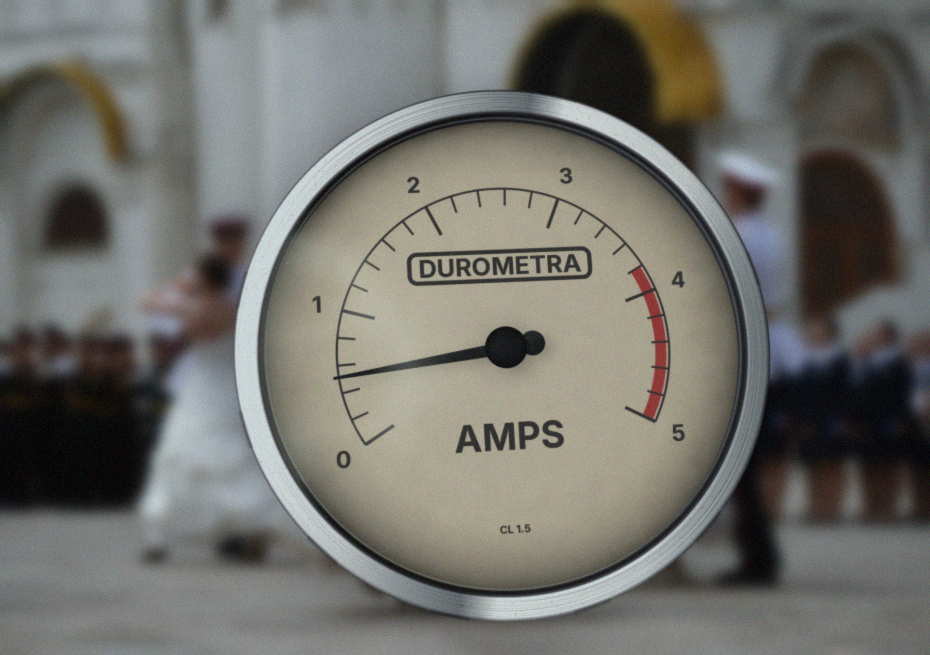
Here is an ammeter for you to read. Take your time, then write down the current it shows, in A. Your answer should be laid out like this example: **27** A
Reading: **0.5** A
